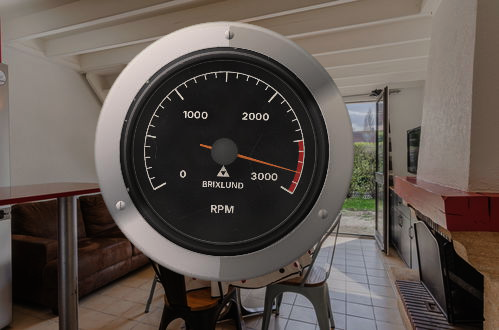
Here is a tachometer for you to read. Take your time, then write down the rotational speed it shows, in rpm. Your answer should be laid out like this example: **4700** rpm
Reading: **2800** rpm
